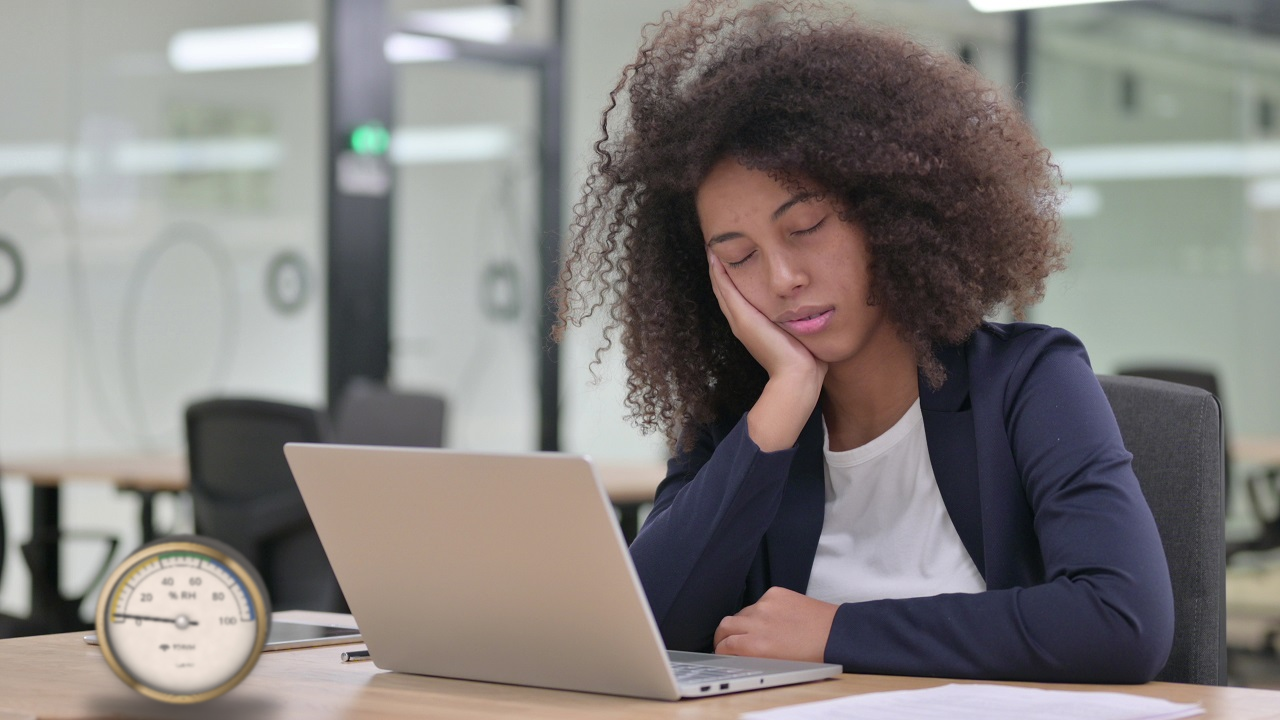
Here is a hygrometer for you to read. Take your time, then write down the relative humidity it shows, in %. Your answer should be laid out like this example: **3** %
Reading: **4** %
